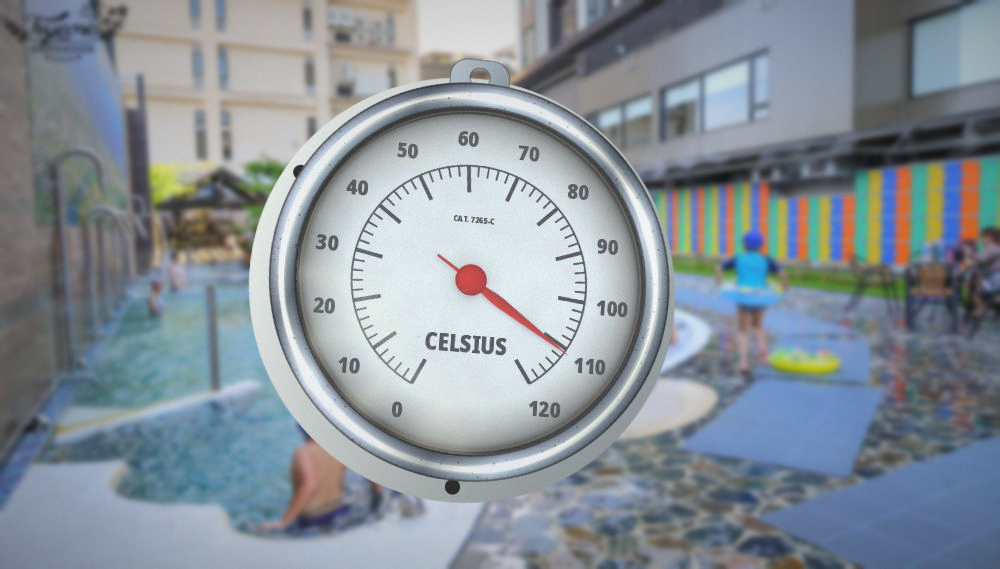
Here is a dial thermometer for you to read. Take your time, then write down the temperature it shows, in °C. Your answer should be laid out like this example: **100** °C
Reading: **111** °C
